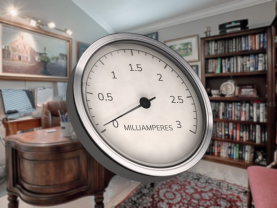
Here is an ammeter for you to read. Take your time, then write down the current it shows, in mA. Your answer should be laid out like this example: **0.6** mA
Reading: **0.05** mA
